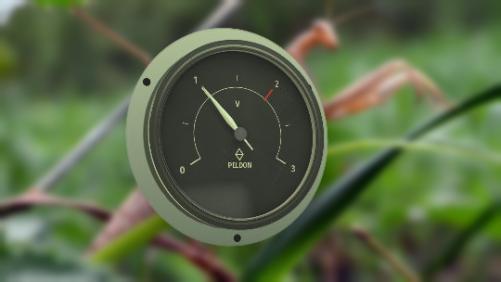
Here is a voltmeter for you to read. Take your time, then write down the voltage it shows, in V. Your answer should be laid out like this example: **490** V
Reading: **1** V
